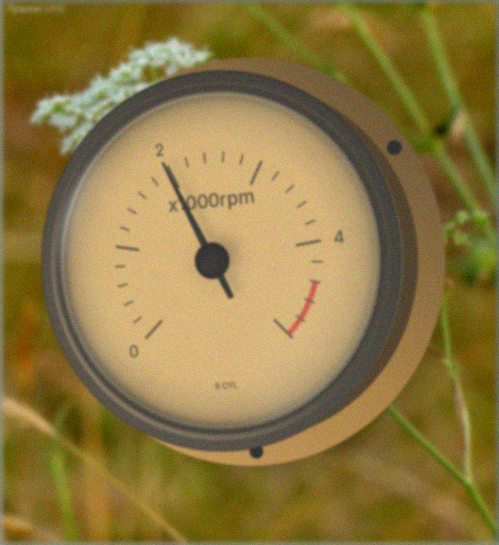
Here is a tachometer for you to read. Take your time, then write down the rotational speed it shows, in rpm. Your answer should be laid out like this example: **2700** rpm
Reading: **2000** rpm
